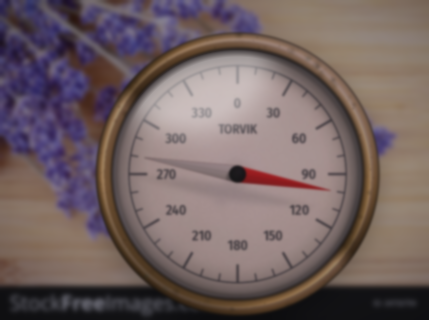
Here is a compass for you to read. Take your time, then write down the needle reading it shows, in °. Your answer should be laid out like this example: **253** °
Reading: **100** °
